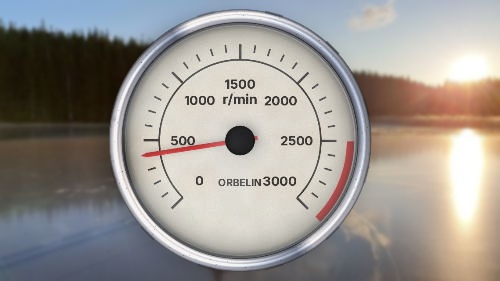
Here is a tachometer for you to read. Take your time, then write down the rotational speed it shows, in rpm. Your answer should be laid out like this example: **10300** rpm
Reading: **400** rpm
